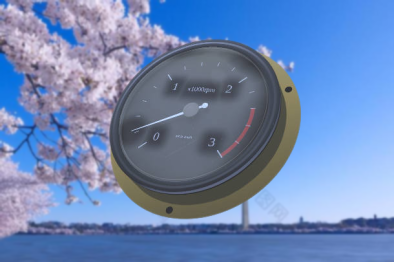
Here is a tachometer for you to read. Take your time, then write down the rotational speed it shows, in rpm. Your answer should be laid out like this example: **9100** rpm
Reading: **200** rpm
